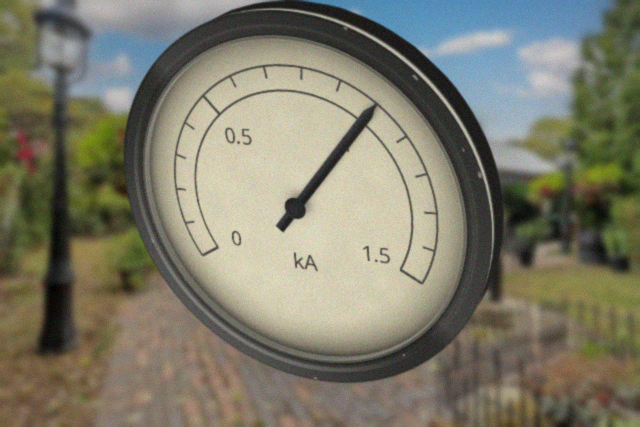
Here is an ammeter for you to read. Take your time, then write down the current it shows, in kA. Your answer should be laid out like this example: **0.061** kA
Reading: **1** kA
